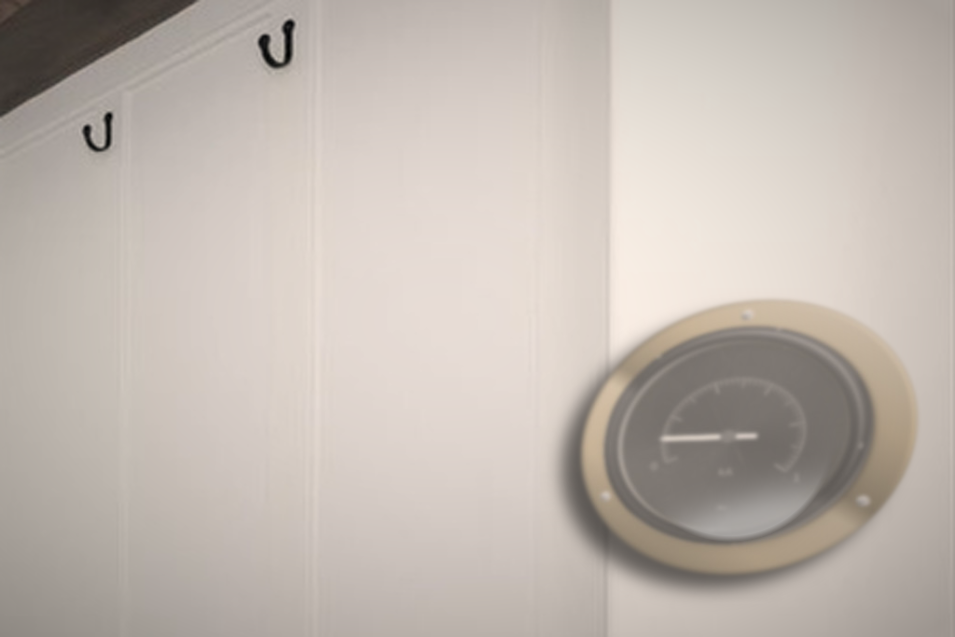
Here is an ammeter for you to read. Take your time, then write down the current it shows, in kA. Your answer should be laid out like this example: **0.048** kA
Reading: **0.1** kA
